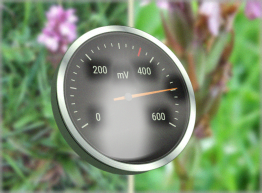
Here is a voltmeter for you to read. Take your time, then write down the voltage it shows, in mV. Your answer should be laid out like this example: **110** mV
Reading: **500** mV
